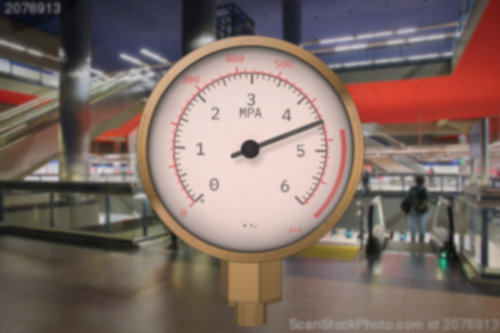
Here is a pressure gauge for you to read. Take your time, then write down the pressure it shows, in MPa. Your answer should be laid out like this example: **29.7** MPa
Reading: **4.5** MPa
